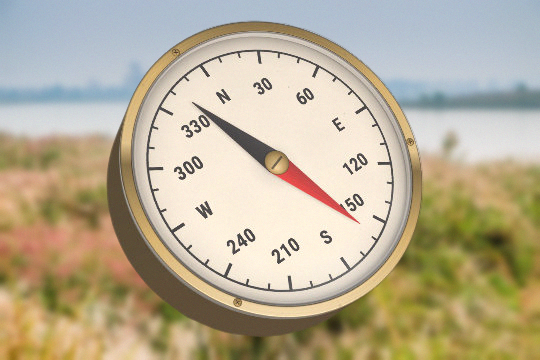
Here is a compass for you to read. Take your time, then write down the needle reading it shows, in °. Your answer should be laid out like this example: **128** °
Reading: **160** °
